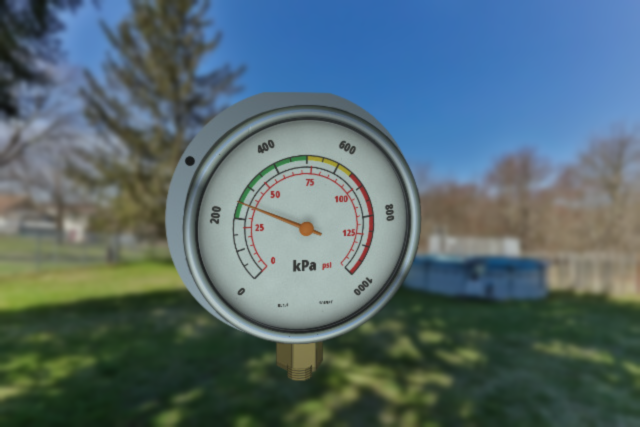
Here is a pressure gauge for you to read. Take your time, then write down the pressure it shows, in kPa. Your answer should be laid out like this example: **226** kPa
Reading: **250** kPa
